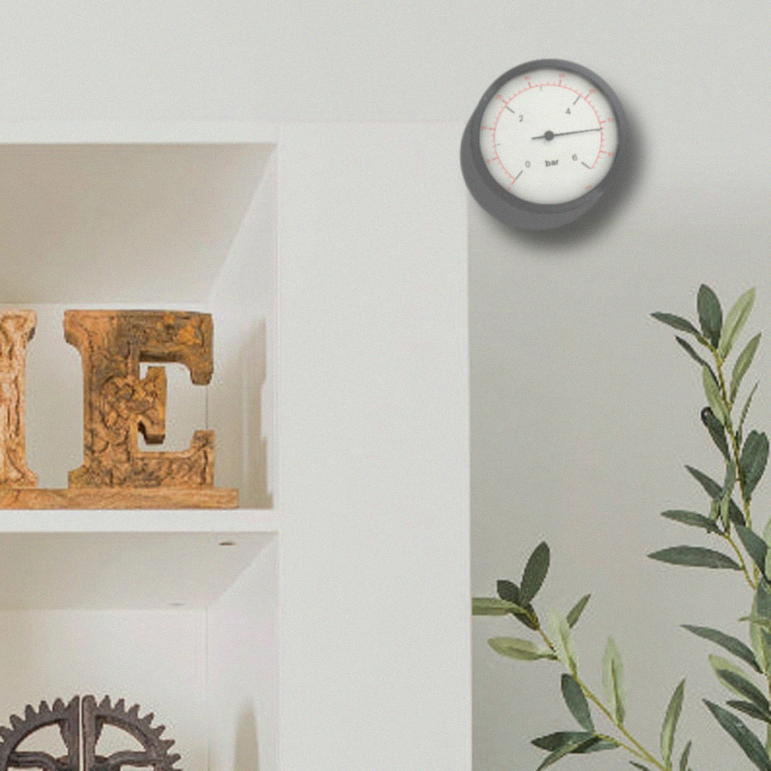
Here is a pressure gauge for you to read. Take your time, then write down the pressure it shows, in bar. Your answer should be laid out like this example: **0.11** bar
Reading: **5** bar
